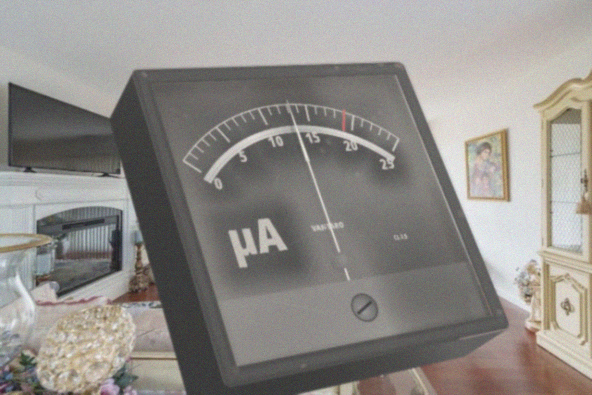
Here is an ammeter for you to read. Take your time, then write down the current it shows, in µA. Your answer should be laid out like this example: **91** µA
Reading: **13** µA
